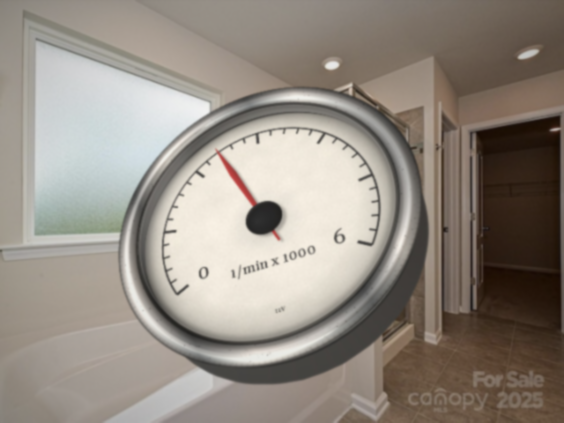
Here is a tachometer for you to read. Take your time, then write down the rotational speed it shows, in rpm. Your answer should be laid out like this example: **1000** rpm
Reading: **2400** rpm
